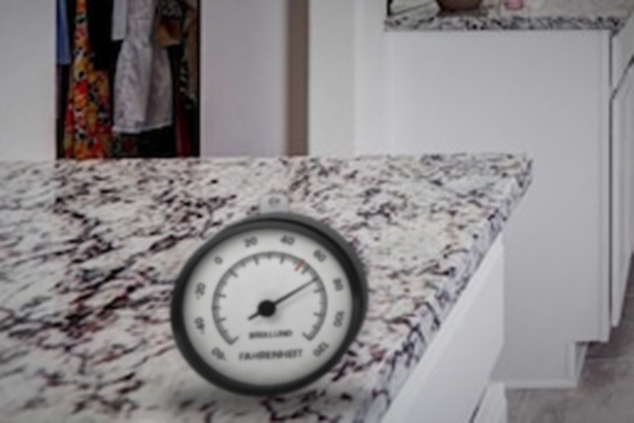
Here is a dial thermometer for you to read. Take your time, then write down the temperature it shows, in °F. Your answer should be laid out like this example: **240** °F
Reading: **70** °F
